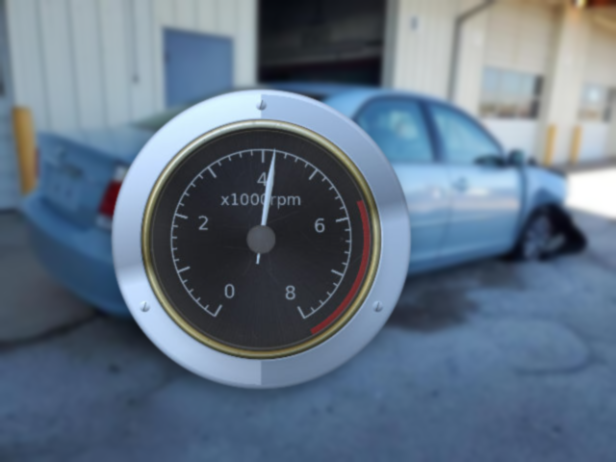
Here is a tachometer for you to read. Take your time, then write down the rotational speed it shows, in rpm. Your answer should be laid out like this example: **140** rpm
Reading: **4200** rpm
